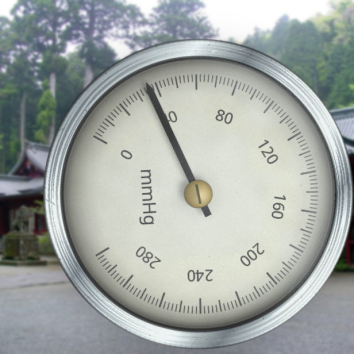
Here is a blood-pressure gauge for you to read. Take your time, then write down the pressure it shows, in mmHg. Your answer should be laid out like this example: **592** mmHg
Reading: **36** mmHg
